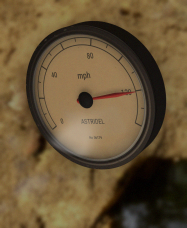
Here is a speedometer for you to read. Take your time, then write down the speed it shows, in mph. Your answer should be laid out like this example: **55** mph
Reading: **120** mph
